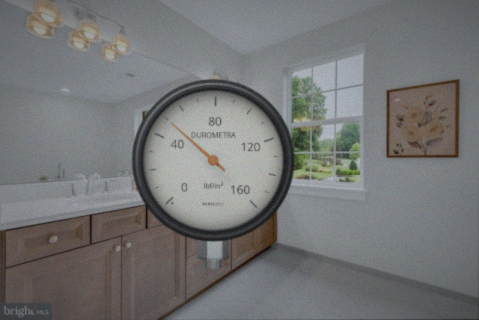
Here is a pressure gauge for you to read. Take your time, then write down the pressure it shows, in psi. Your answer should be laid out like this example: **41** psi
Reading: **50** psi
